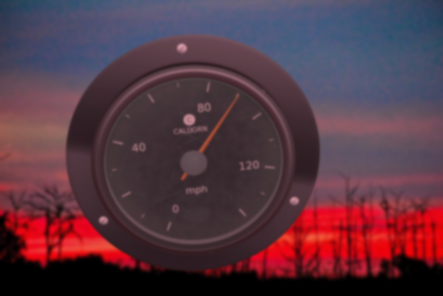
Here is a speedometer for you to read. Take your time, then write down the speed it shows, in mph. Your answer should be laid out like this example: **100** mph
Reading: **90** mph
